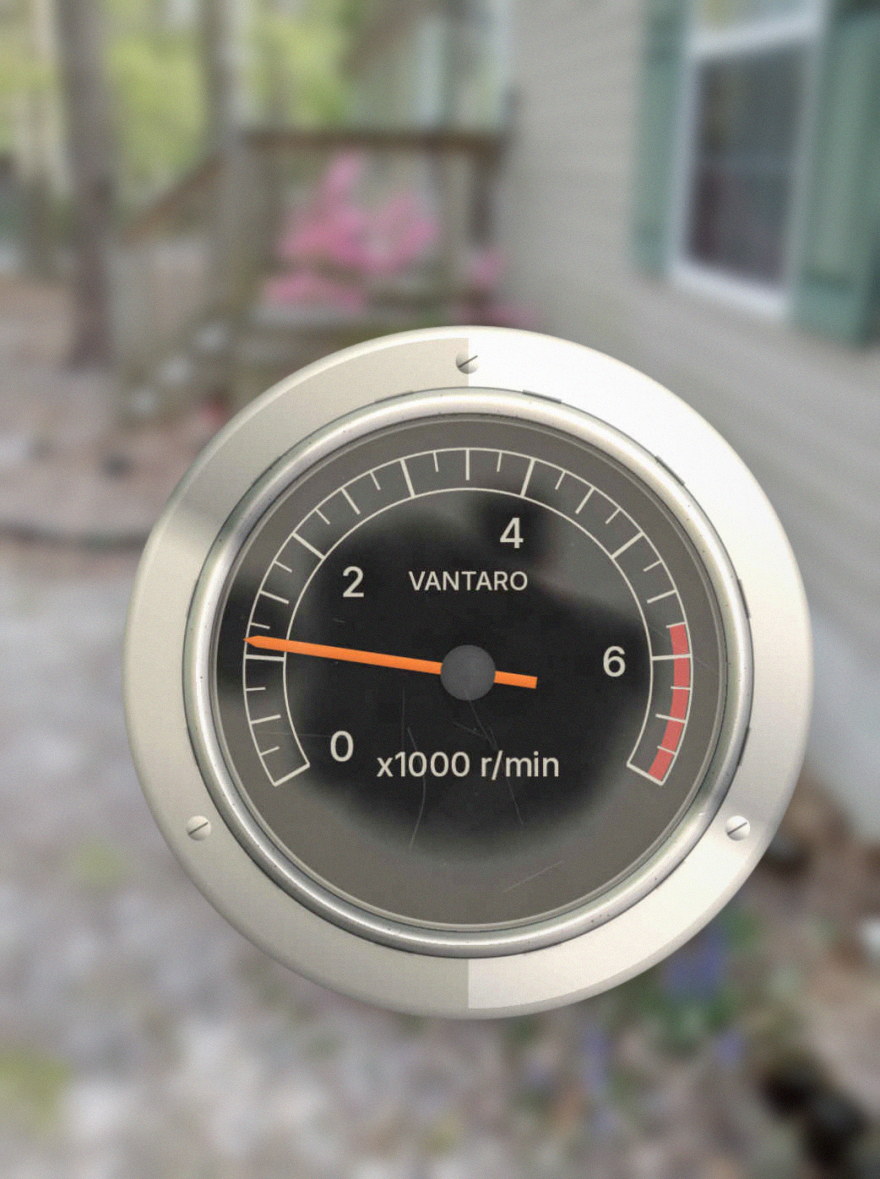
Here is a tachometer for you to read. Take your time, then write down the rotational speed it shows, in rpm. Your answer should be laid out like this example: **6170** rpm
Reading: **1125** rpm
